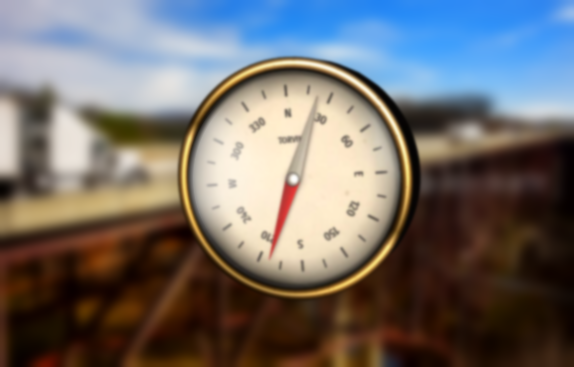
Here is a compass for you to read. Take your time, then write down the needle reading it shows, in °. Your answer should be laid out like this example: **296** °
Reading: **202.5** °
